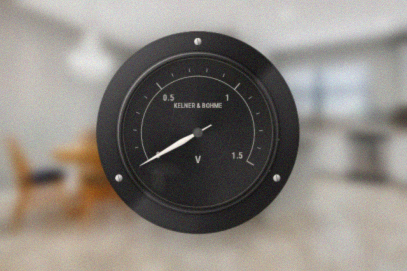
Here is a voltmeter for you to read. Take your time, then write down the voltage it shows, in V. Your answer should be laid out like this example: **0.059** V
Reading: **0** V
